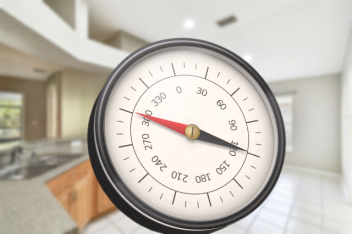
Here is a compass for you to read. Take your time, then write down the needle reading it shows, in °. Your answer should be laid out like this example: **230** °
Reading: **300** °
